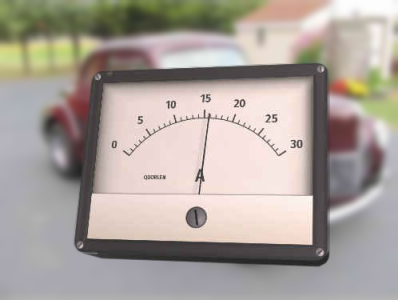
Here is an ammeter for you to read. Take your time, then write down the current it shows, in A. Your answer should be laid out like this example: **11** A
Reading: **16** A
